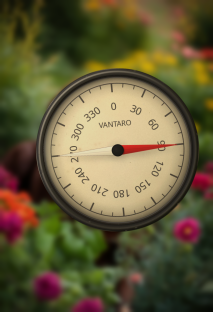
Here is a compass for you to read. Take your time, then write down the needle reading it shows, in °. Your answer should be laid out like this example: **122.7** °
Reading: **90** °
